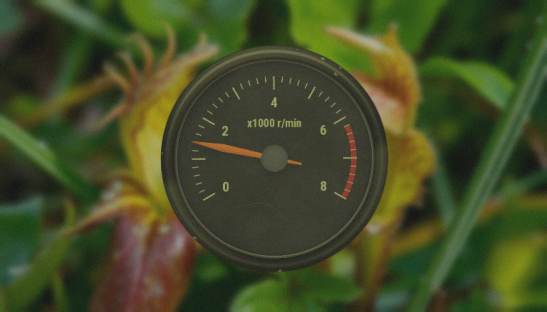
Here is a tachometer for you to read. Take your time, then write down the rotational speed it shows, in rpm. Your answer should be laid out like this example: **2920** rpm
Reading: **1400** rpm
